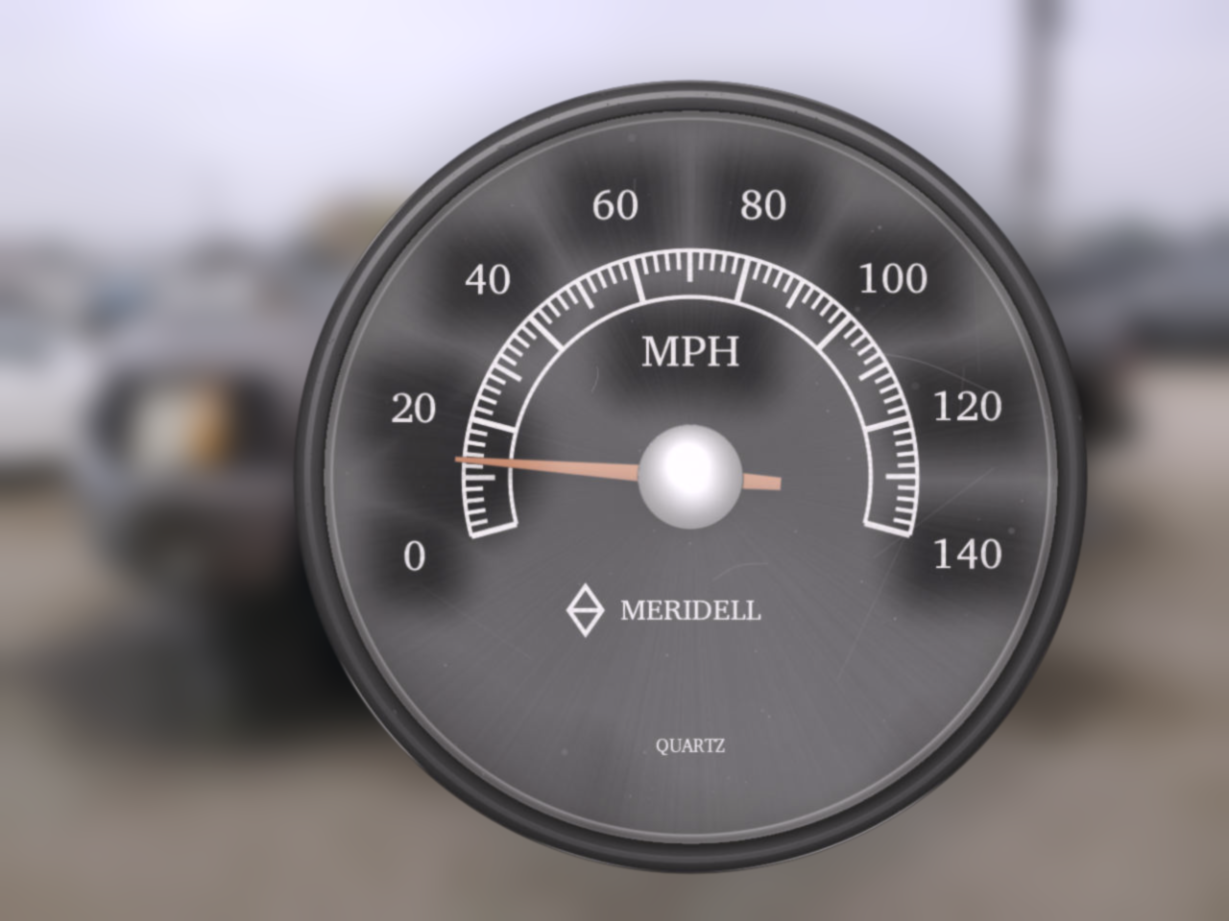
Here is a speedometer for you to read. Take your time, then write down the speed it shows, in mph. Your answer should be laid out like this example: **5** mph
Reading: **13** mph
